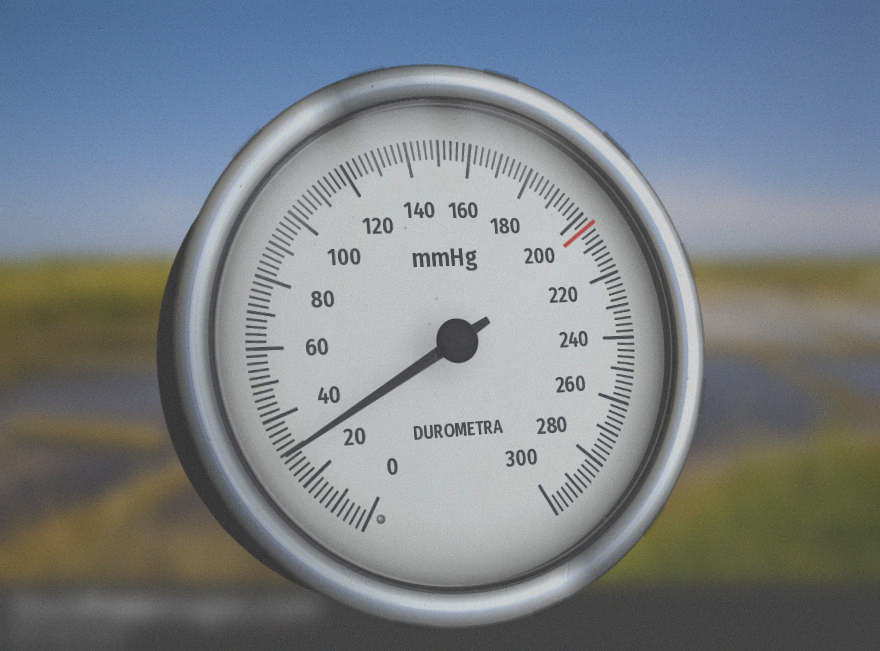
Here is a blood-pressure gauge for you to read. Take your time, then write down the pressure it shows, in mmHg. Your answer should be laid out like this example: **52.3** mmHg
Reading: **30** mmHg
